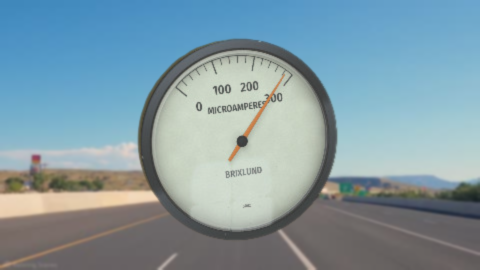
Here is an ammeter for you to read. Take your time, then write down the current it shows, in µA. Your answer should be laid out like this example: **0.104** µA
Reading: **280** µA
